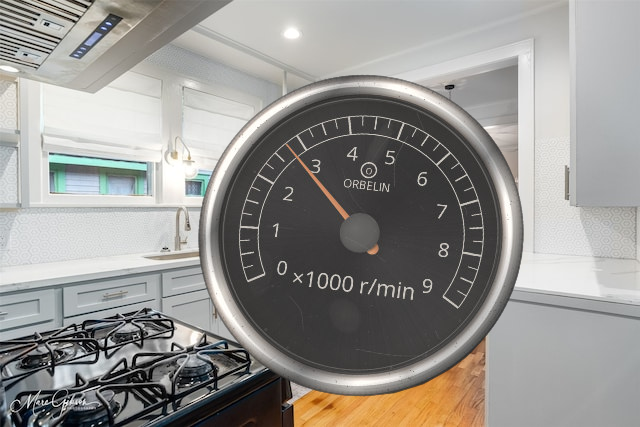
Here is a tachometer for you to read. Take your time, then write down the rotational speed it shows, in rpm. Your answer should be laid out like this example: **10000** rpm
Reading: **2750** rpm
